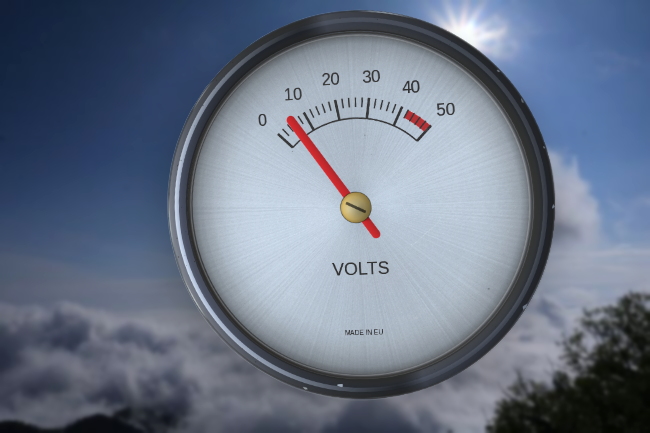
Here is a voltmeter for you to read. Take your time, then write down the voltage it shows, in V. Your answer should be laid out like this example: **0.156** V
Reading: **6** V
